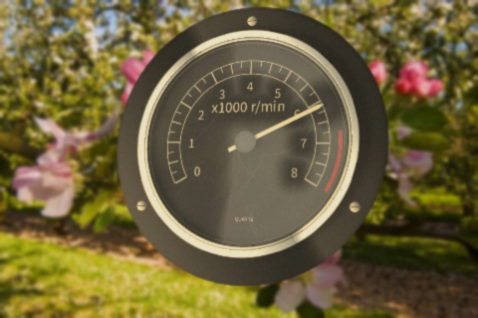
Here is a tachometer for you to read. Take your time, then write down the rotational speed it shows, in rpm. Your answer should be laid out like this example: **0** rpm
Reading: **6125** rpm
